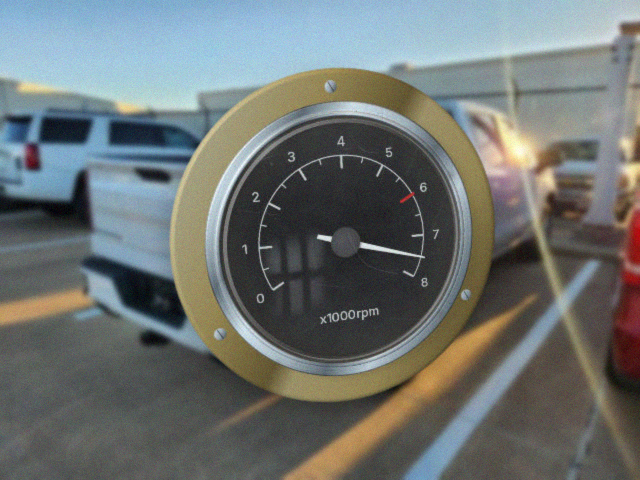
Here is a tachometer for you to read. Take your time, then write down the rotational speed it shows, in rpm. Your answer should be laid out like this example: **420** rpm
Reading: **7500** rpm
